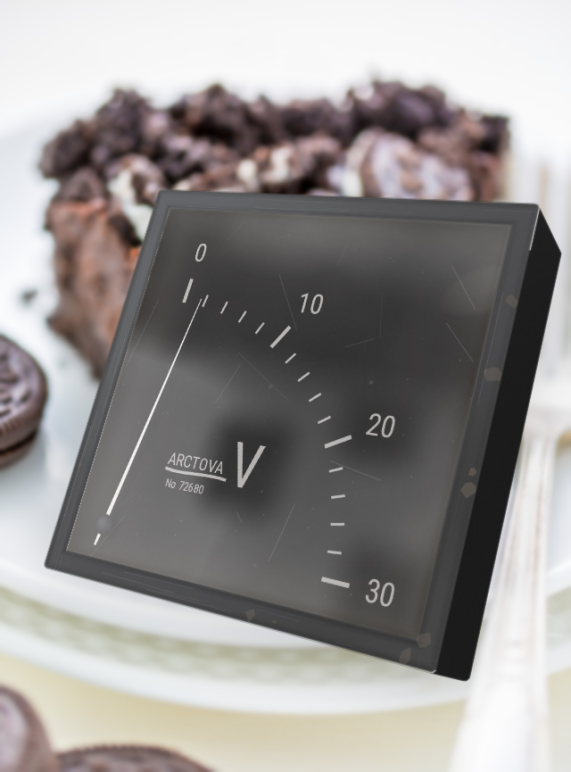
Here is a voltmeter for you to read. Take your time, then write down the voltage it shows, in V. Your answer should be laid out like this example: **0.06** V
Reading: **2** V
